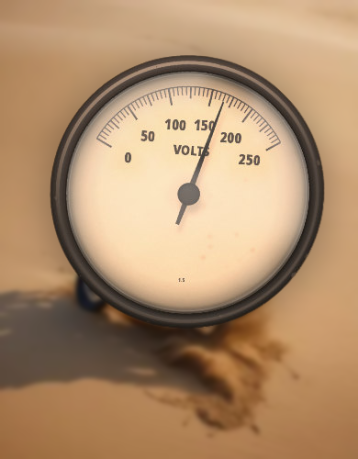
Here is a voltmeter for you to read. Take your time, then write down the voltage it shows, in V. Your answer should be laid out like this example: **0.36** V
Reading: **165** V
